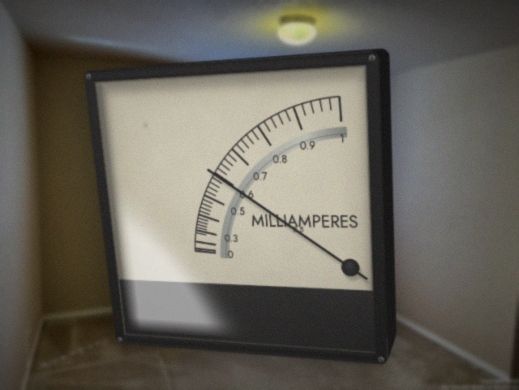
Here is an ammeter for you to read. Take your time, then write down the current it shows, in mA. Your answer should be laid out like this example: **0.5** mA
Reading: **0.6** mA
